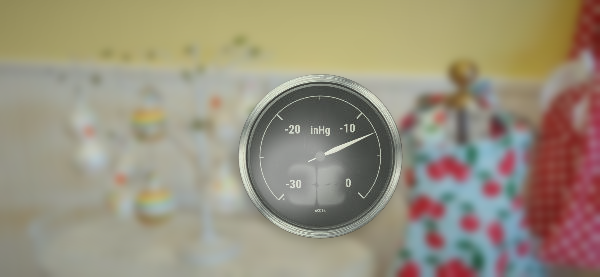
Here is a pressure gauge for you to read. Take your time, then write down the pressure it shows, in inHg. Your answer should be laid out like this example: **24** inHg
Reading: **-7.5** inHg
